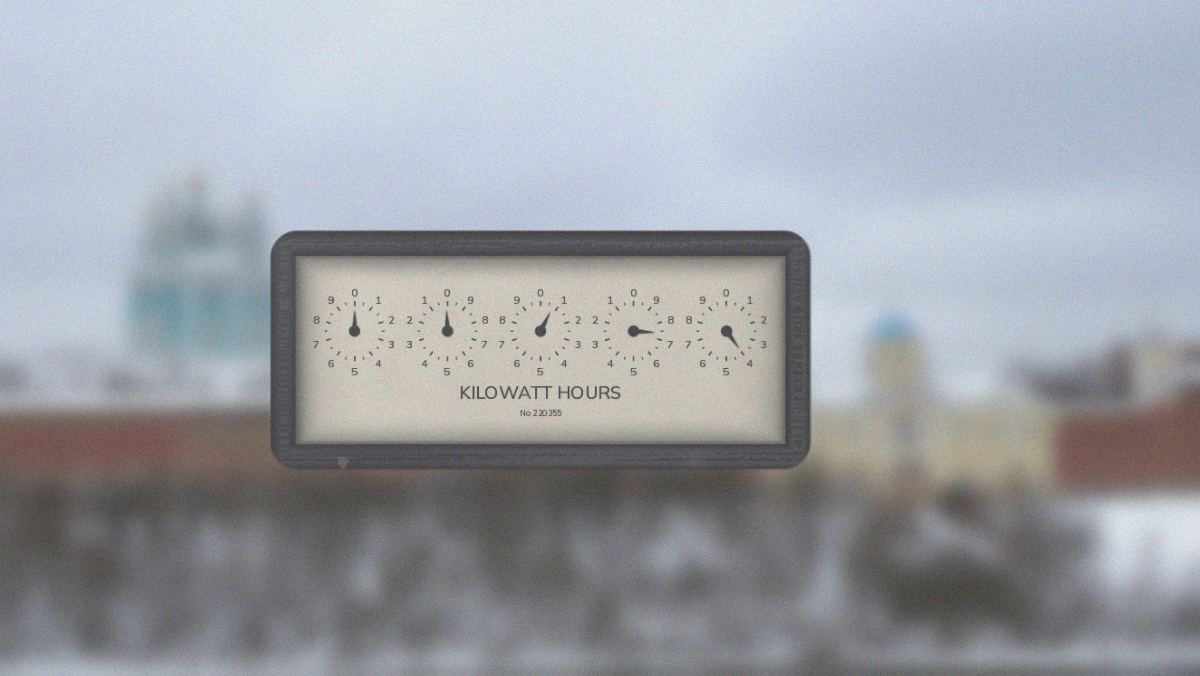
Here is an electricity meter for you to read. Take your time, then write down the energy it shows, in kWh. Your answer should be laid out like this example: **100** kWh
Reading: **74** kWh
